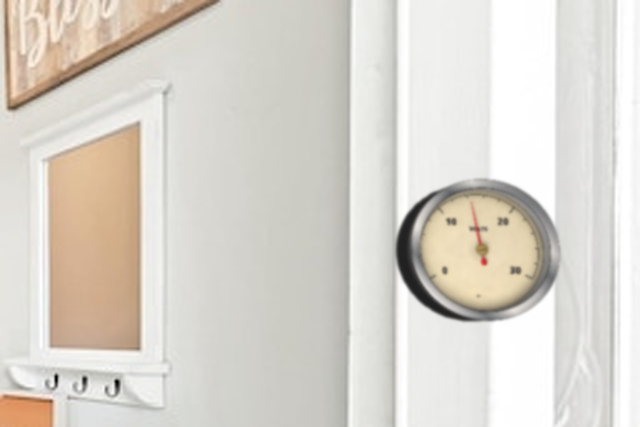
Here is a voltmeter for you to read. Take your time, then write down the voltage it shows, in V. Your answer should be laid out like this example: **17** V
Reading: **14** V
